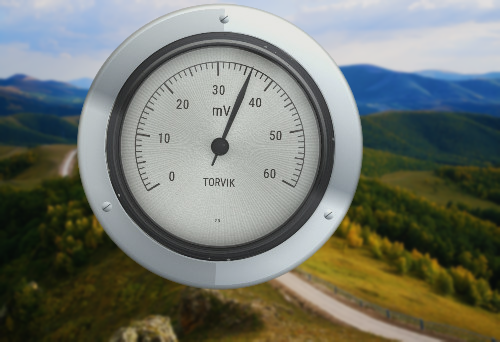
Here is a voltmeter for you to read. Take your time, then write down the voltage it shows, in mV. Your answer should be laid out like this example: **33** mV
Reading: **36** mV
